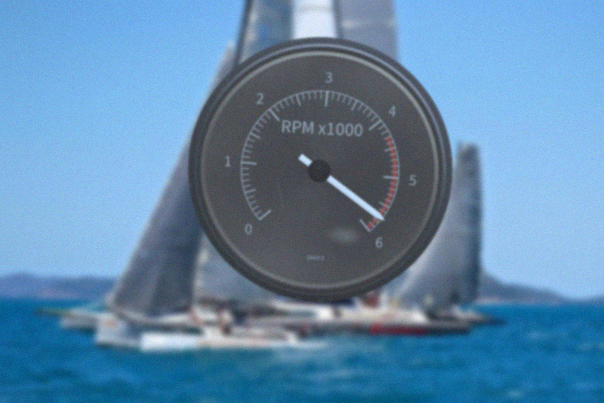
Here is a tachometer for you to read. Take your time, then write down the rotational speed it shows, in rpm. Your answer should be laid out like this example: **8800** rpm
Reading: **5700** rpm
